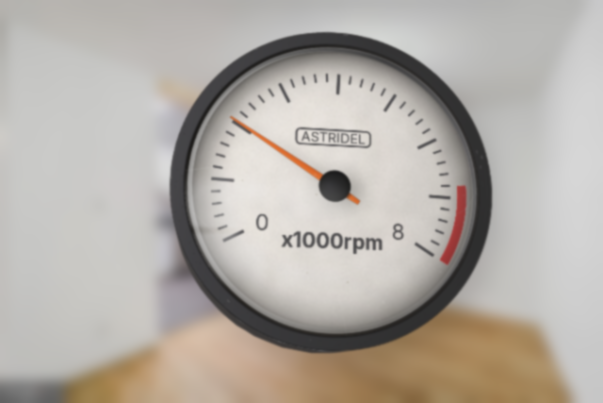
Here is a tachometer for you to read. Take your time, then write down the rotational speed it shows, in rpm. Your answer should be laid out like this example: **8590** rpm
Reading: **2000** rpm
